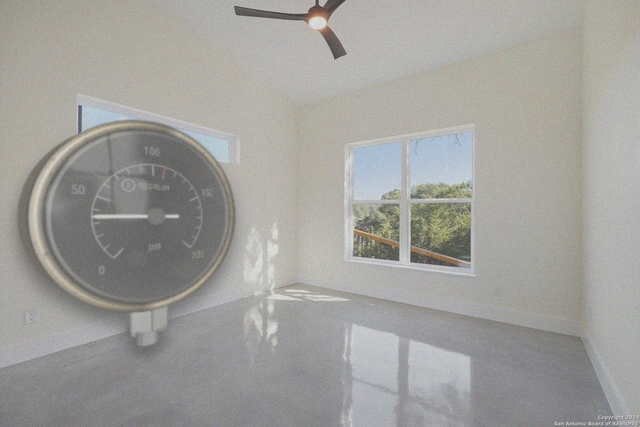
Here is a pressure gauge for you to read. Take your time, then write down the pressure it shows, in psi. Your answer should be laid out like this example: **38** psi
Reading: **35** psi
